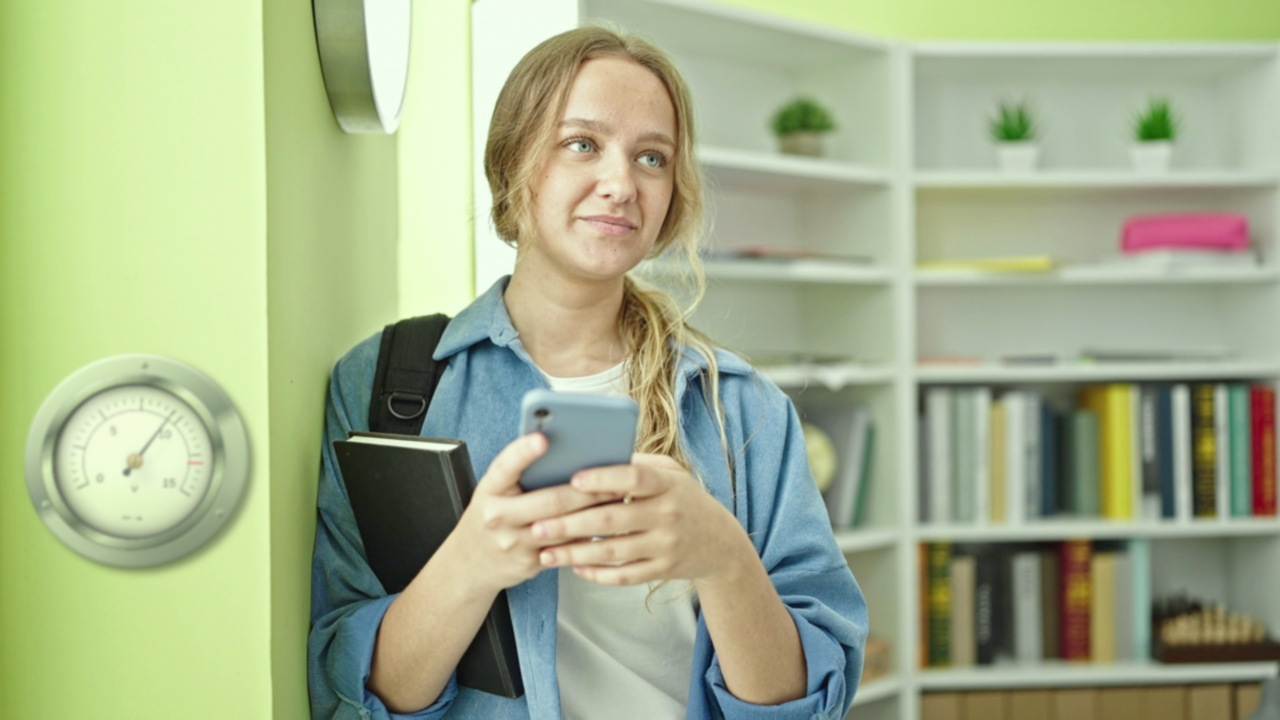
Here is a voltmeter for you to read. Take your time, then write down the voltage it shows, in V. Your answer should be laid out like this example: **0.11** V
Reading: **9.5** V
